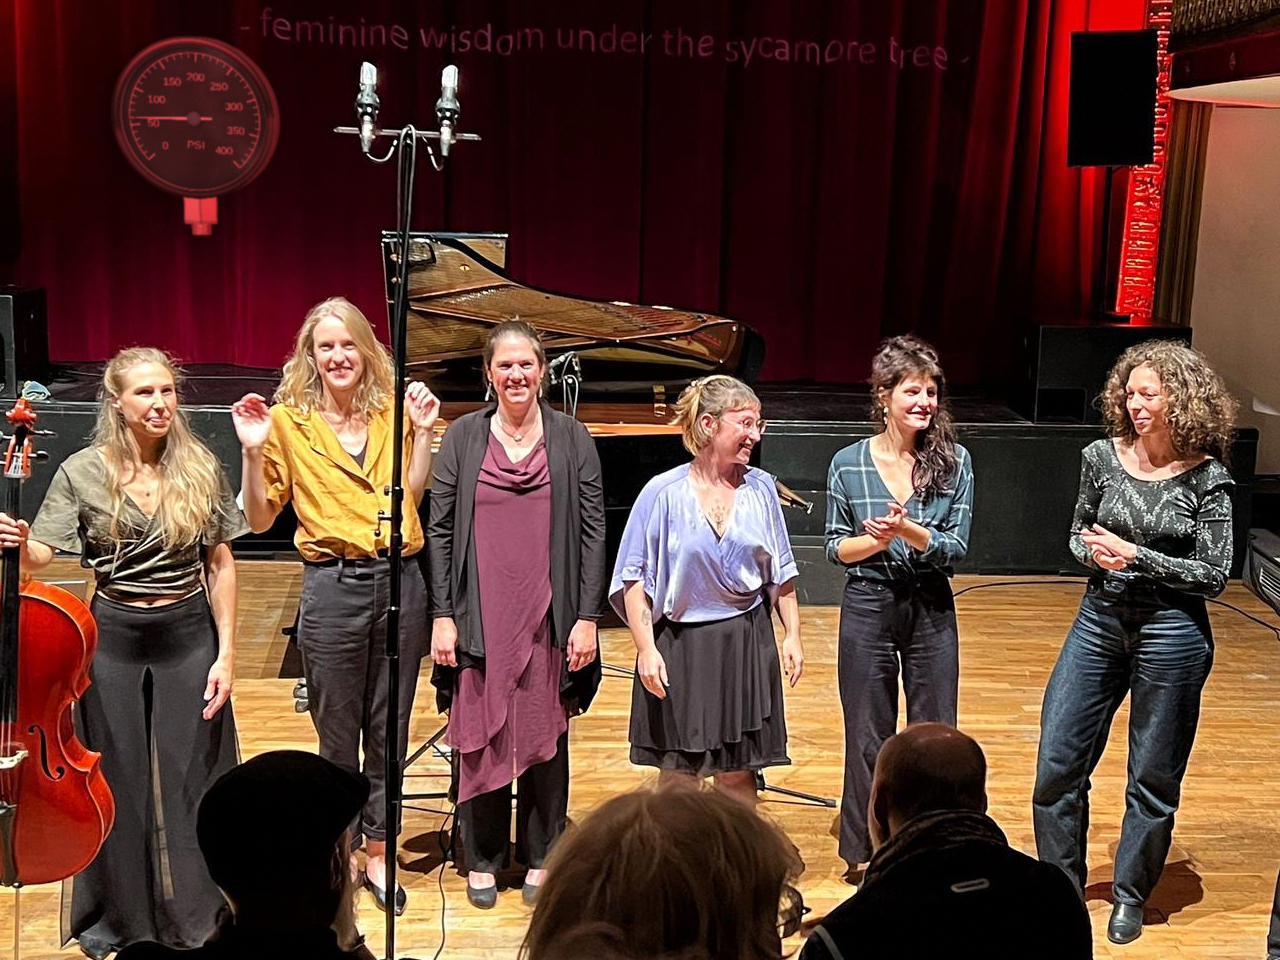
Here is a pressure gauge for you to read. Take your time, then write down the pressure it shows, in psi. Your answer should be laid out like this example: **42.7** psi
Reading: **60** psi
